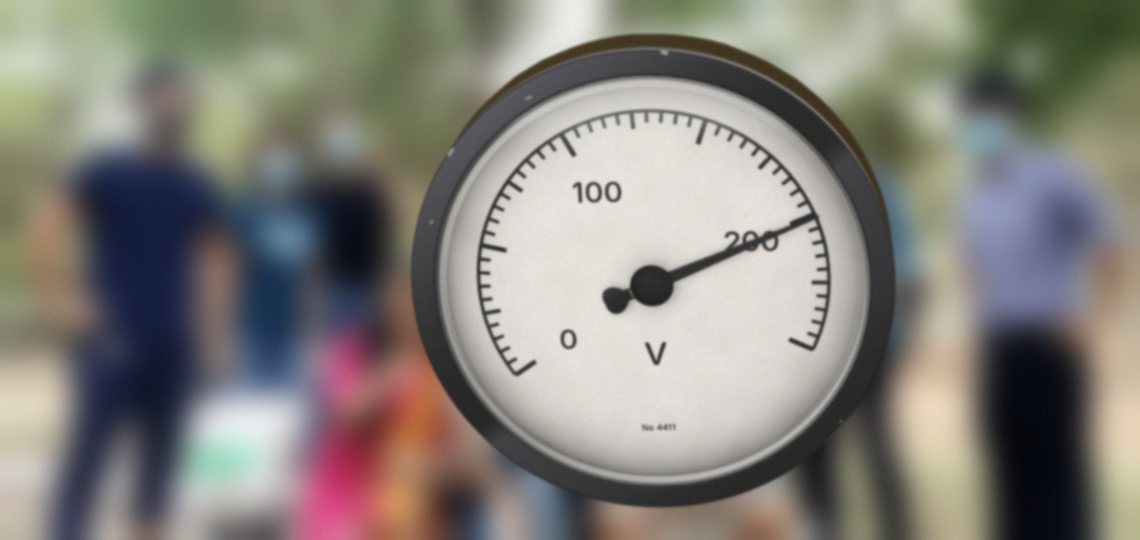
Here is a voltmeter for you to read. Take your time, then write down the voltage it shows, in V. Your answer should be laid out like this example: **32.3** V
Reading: **200** V
